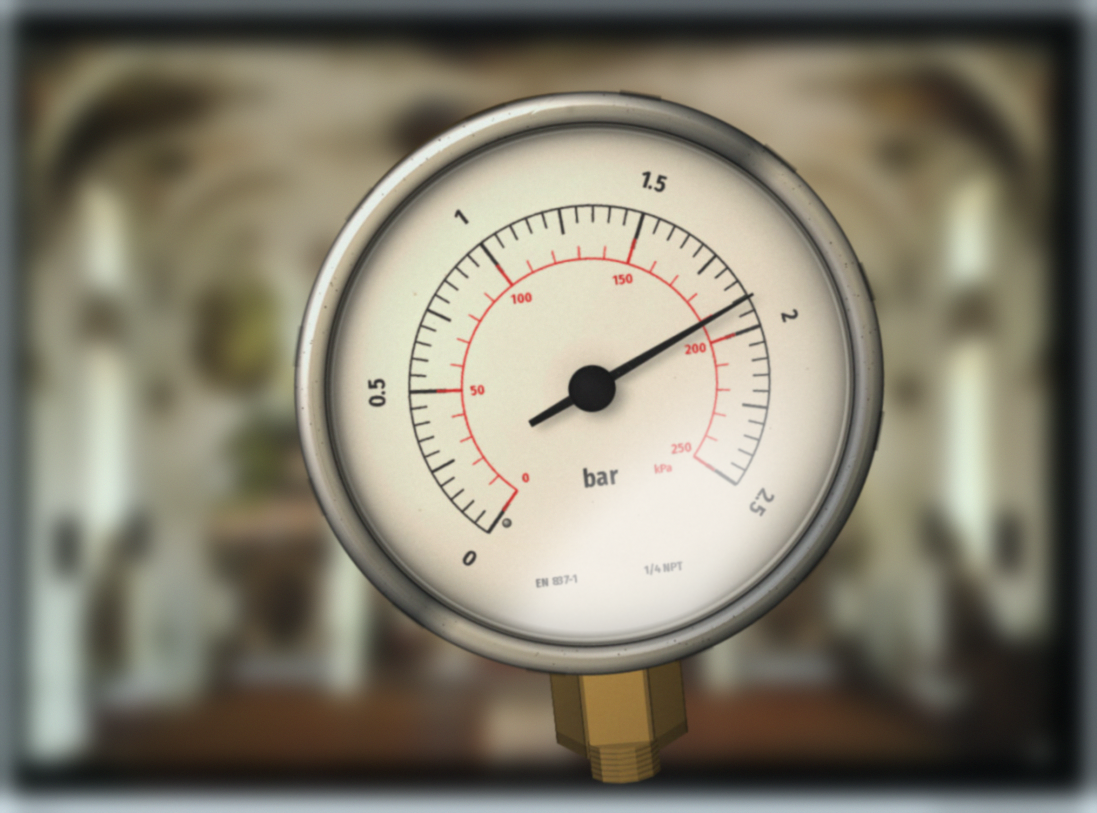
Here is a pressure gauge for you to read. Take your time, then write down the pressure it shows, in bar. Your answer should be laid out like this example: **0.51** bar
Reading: **1.9** bar
